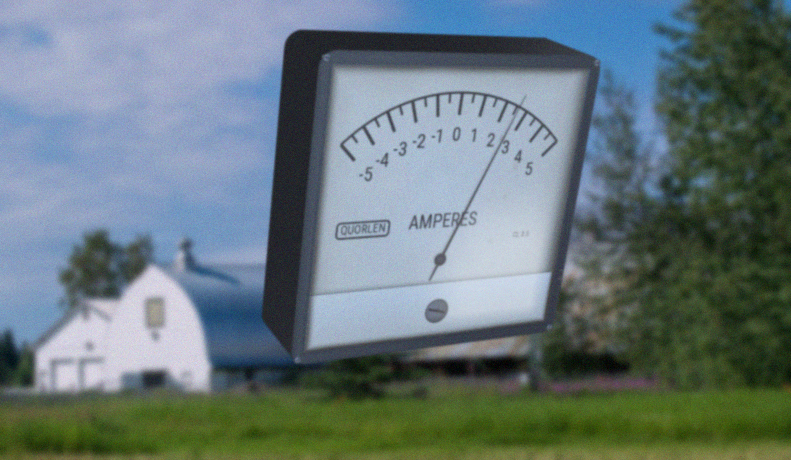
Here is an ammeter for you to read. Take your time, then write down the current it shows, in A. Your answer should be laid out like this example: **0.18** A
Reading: **2.5** A
